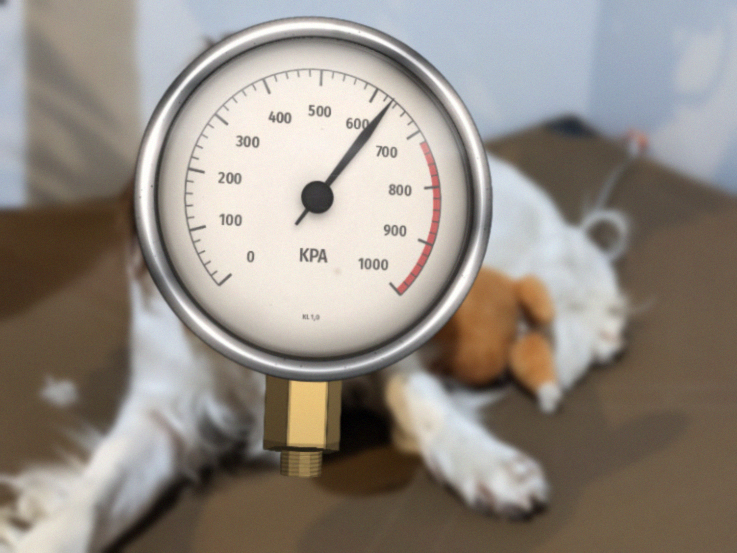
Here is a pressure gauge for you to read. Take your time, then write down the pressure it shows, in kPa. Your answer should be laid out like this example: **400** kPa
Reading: **630** kPa
